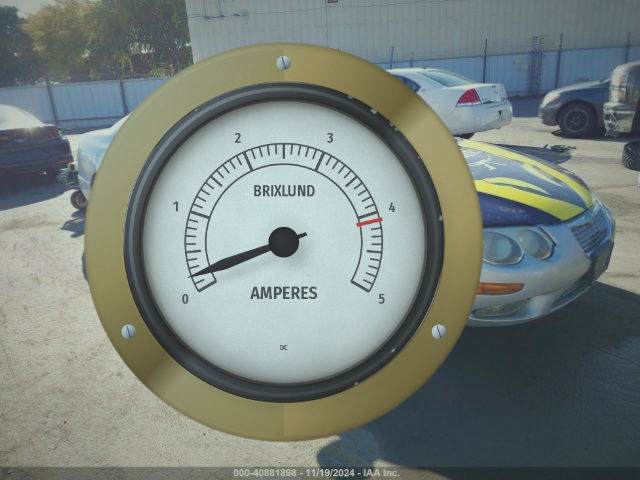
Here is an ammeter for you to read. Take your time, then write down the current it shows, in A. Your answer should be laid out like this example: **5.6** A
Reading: **0.2** A
